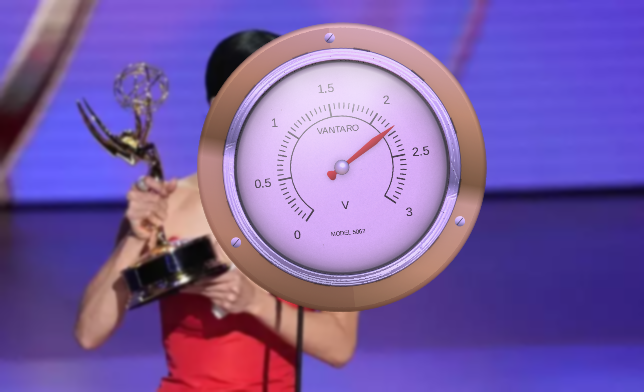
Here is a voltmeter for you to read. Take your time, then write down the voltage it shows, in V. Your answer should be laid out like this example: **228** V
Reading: **2.2** V
